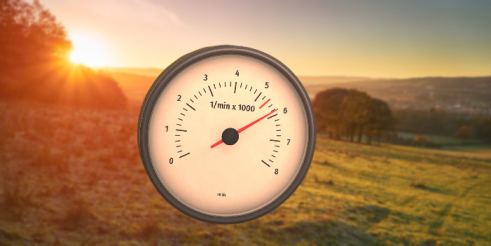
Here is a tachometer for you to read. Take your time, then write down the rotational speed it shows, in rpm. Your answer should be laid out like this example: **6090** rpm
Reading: **5800** rpm
